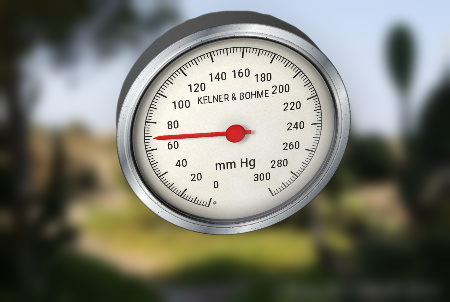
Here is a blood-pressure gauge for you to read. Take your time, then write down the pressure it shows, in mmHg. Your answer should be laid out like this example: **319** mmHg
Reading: **70** mmHg
